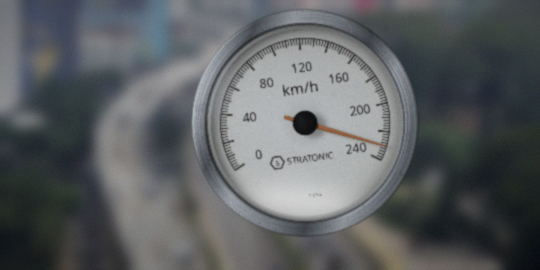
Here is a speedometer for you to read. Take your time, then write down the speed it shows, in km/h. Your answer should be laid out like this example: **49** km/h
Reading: **230** km/h
